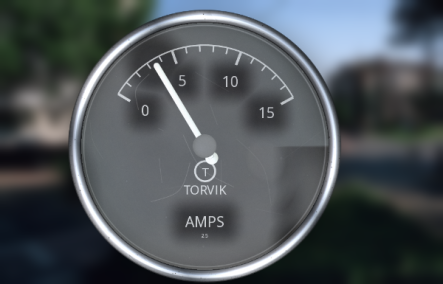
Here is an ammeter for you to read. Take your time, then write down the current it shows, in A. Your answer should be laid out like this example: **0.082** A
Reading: **3.5** A
